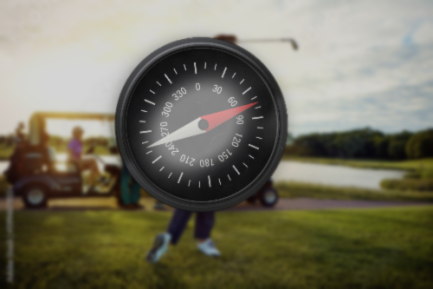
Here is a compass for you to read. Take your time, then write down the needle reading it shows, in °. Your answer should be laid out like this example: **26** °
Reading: **75** °
